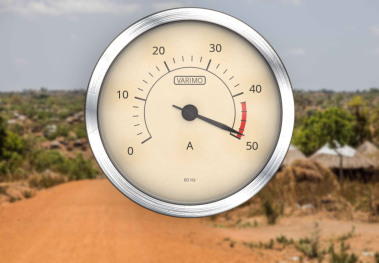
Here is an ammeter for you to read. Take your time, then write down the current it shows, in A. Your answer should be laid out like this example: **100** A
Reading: **49** A
